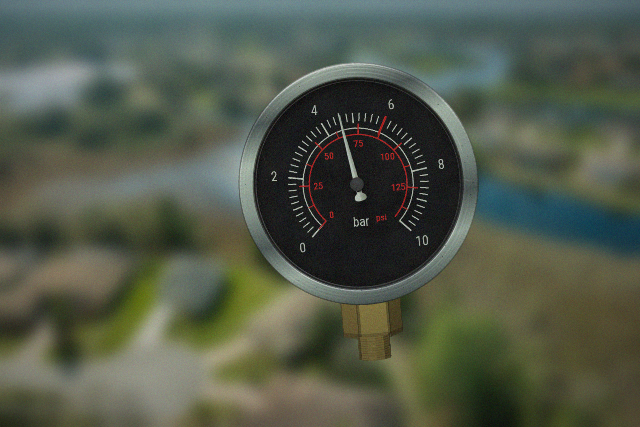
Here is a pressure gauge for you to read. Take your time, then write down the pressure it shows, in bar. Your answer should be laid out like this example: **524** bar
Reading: **4.6** bar
